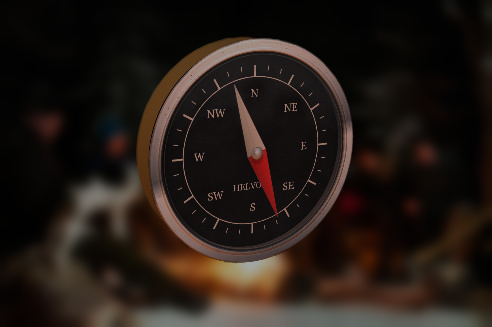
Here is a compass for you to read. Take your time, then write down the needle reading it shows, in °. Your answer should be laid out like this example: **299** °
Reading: **160** °
